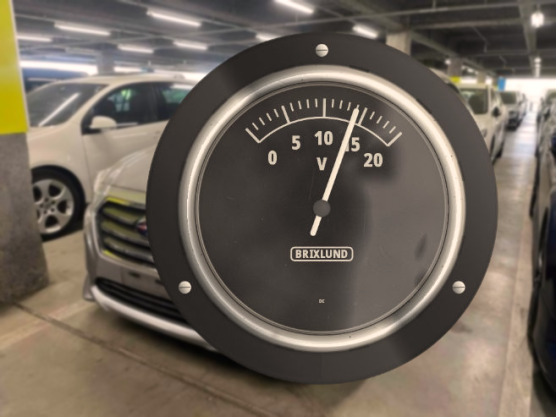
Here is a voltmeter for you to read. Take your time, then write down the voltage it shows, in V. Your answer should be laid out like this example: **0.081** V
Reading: **14** V
